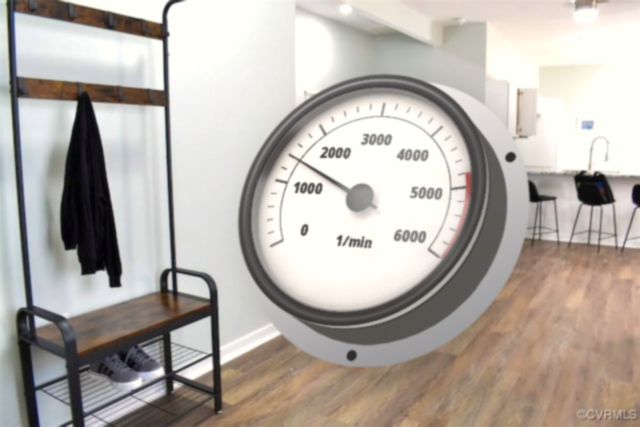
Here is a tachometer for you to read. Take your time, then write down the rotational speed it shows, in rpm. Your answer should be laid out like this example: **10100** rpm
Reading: **1400** rpm
